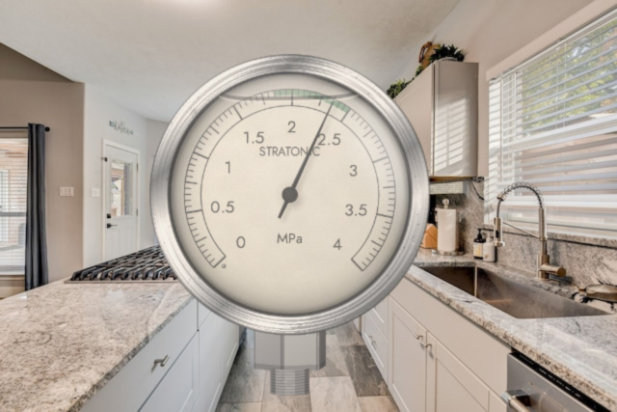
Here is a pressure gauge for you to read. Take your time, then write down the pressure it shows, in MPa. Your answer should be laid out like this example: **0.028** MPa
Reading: **2.35** MPa
